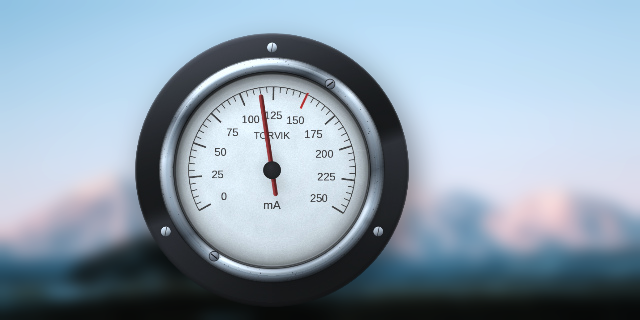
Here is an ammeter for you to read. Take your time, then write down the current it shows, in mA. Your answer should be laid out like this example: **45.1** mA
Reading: **115** mA
